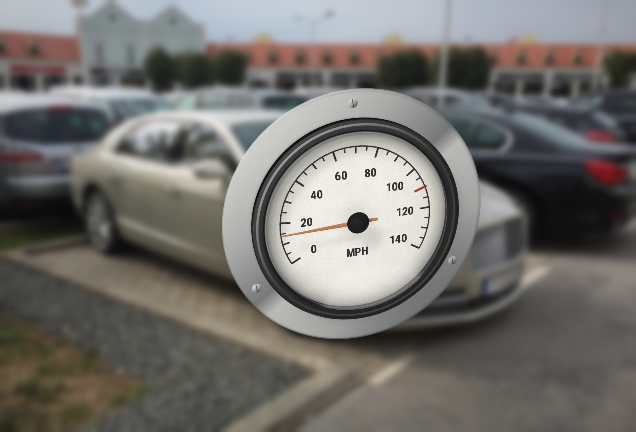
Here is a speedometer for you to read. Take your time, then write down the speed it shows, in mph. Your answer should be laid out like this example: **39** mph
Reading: **15** mph
